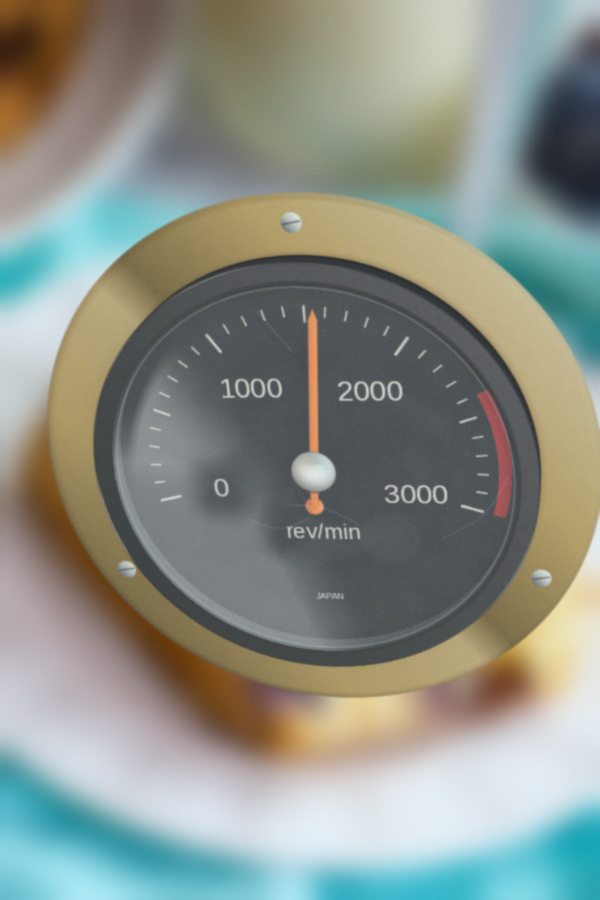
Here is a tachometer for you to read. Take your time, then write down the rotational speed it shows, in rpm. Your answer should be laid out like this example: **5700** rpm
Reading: **1550** rpm
